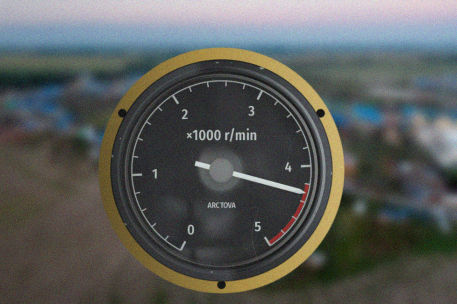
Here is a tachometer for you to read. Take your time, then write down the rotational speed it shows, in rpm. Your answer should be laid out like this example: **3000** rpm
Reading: **4300** rpm
